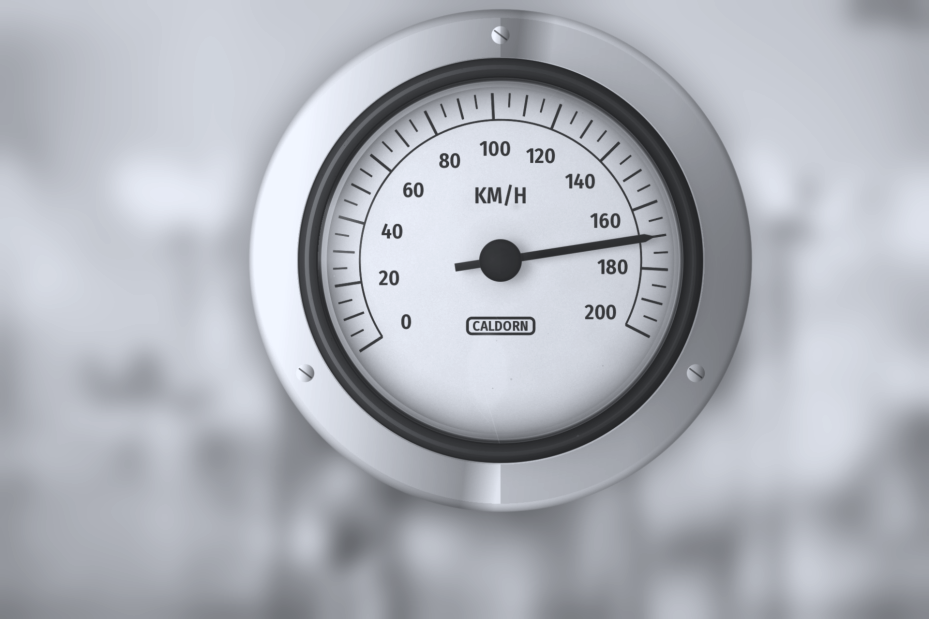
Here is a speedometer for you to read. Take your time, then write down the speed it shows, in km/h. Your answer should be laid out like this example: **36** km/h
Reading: **170** km/h
